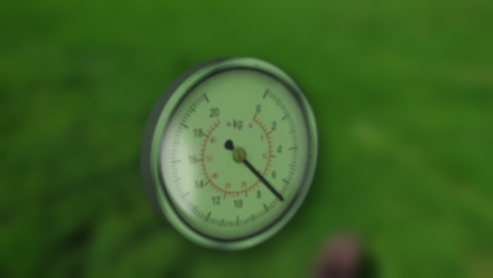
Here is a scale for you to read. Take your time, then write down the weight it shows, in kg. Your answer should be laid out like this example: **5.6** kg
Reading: **7** kg
